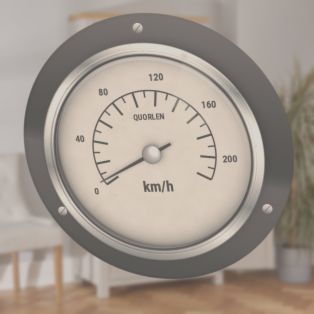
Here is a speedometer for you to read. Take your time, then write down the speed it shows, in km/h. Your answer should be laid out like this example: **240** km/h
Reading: **5** km/h
